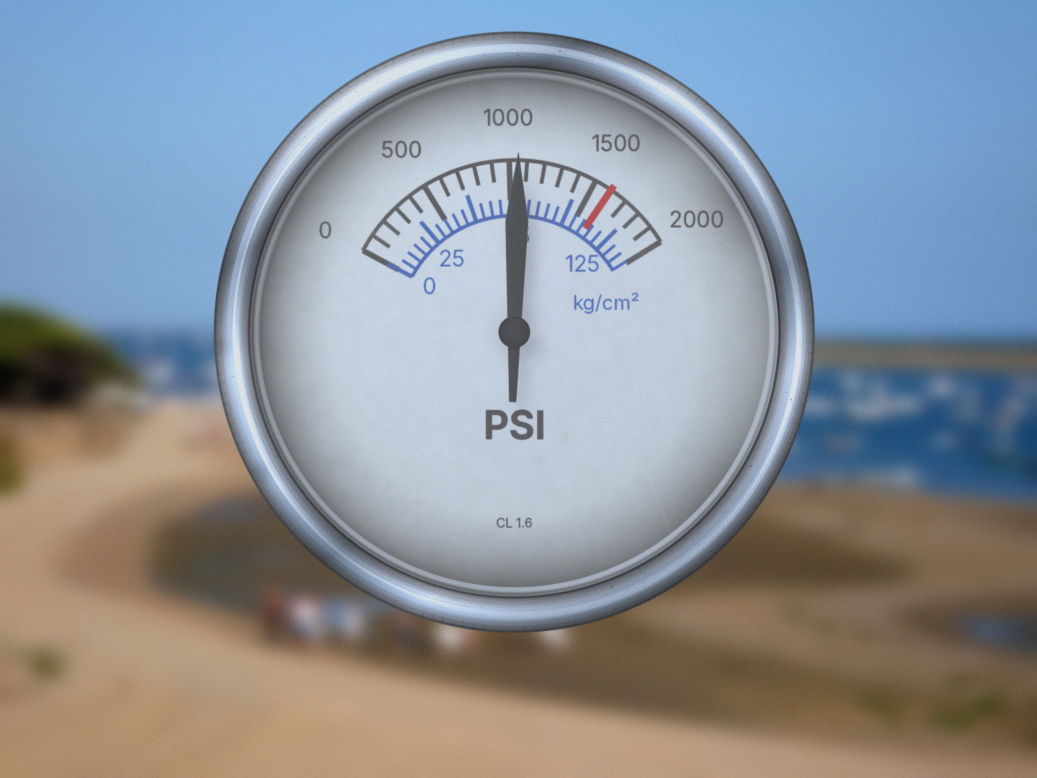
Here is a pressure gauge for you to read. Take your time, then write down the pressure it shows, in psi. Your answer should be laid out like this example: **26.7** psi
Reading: **1050** psi
